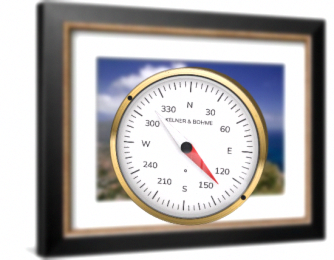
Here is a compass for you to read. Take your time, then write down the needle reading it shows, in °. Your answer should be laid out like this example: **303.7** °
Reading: **135** °
